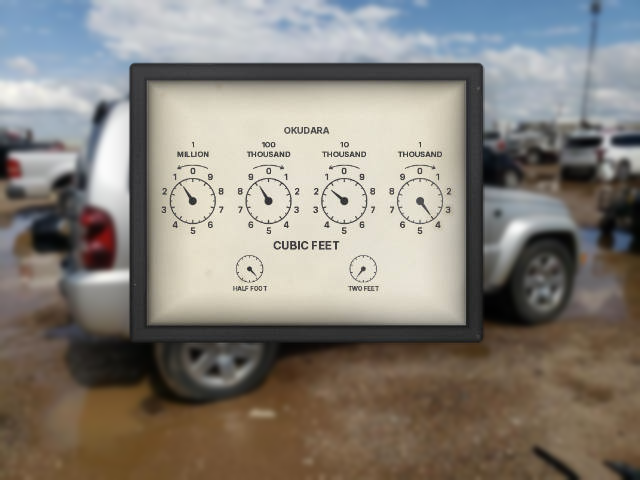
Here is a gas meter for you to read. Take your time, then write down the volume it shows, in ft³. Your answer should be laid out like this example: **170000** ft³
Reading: **91400** ft³
